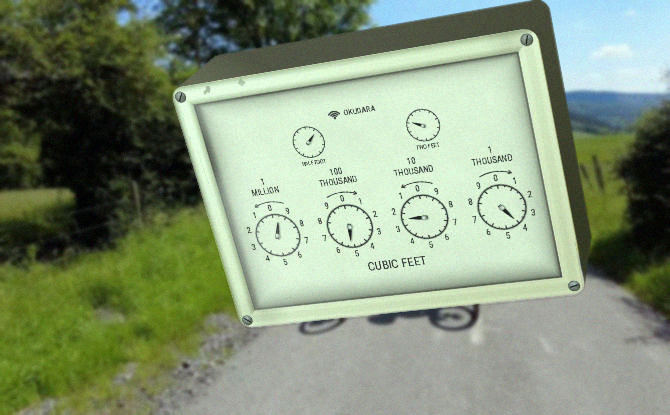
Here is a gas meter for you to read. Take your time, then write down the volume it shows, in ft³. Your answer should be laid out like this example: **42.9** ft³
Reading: **952400** ft³
